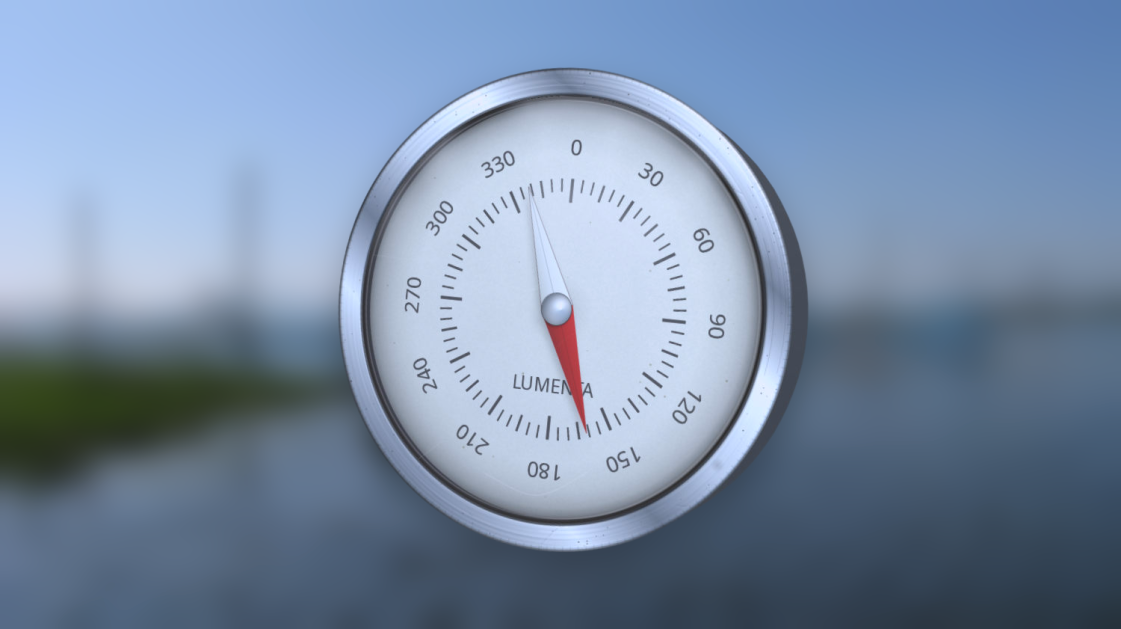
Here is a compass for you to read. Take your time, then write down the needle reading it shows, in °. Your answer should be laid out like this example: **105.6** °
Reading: **160** °
